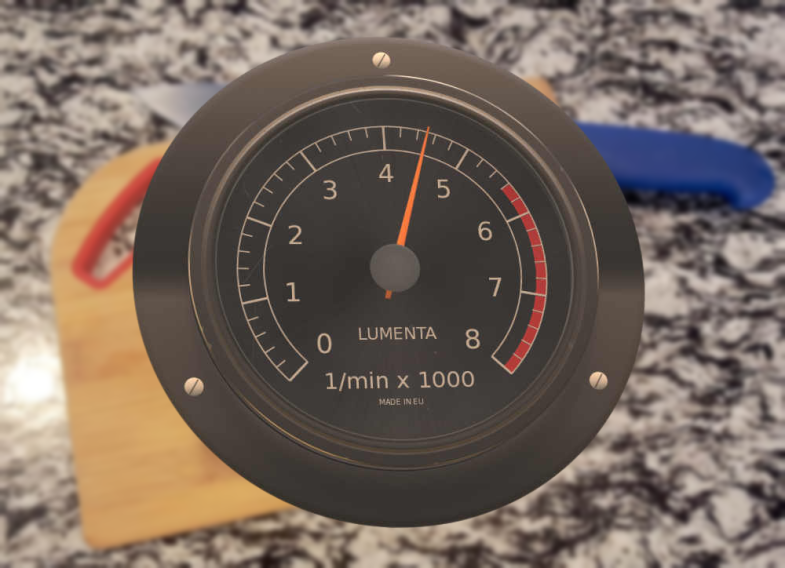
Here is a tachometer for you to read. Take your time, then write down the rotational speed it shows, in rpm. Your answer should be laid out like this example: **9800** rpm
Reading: **4500** rpm
